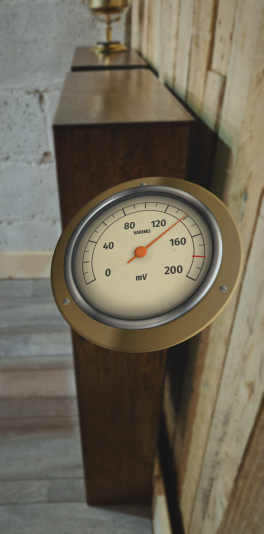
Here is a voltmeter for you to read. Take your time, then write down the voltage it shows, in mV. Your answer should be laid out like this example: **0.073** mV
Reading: **140** mV
